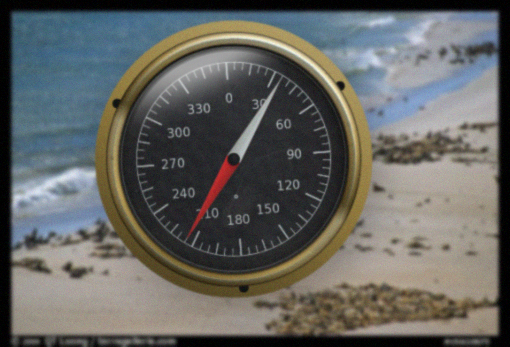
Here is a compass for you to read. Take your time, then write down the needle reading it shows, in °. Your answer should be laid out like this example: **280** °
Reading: **215** °
